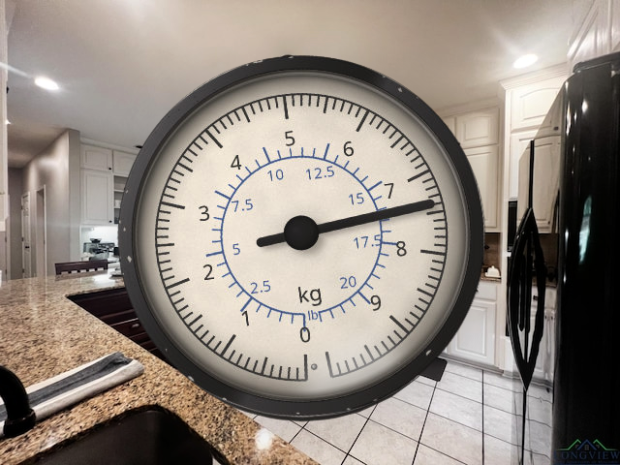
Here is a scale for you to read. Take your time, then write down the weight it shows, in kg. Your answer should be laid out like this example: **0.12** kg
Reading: **7.4** kg
